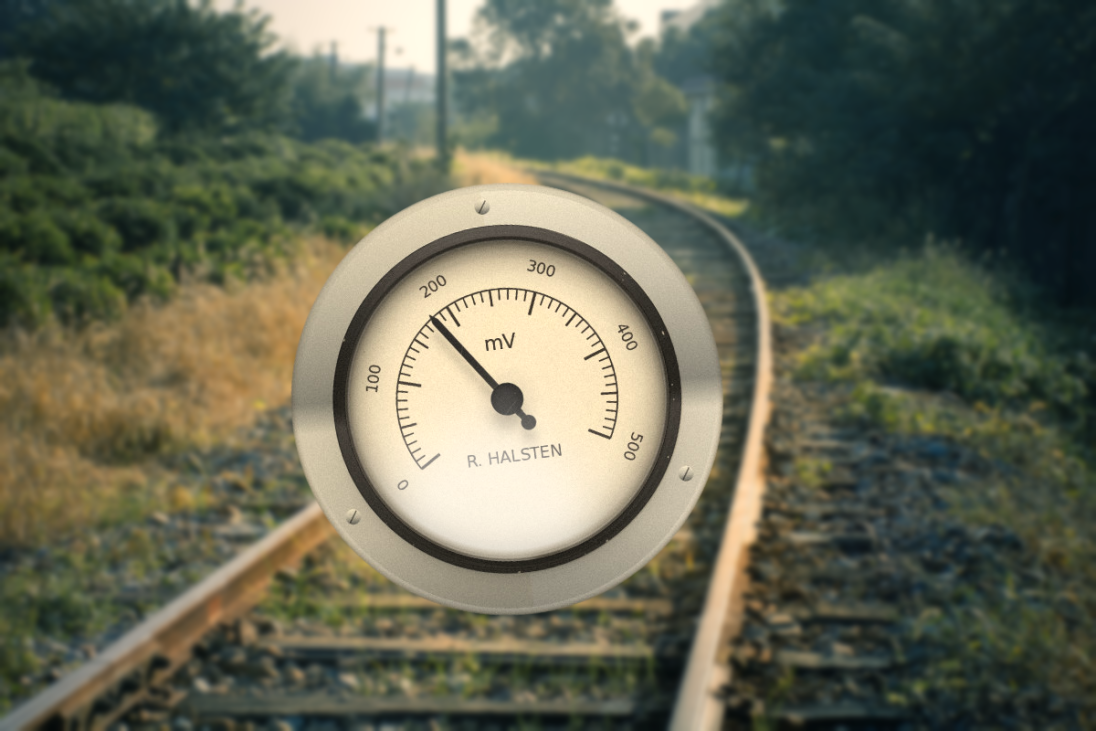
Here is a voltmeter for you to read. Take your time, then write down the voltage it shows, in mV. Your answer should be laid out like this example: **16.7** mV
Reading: **180** mV
